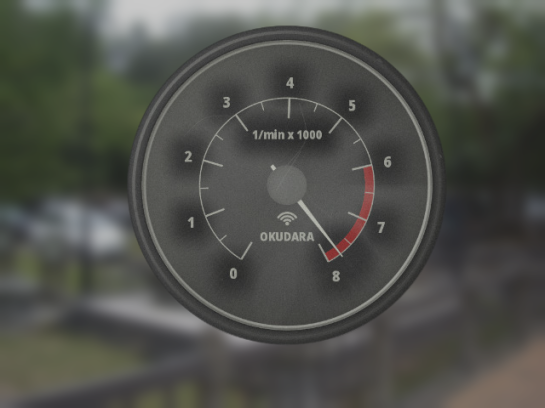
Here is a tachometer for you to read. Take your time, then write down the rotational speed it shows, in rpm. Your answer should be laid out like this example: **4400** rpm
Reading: **7750** rpm
